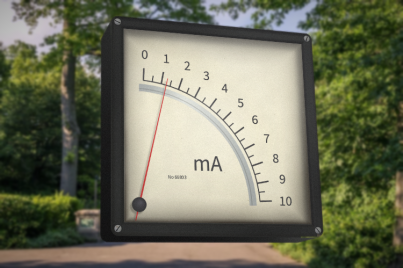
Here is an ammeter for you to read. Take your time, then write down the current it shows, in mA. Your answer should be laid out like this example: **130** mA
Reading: **1.25** mA
